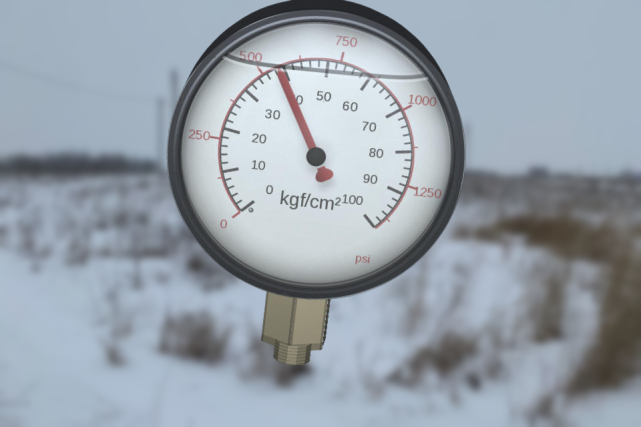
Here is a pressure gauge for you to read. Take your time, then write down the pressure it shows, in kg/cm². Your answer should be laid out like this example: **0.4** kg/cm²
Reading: **39** kg/cm²
